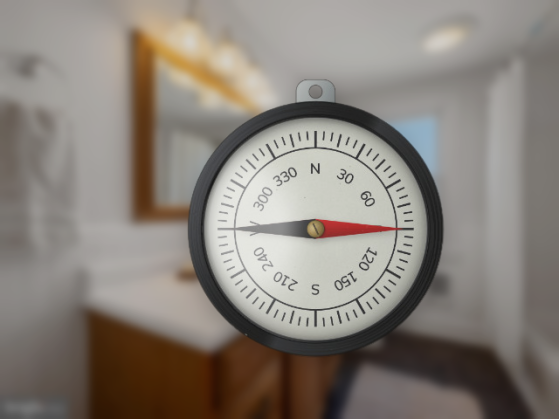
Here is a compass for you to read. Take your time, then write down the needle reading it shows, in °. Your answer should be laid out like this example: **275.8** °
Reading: **90** °
